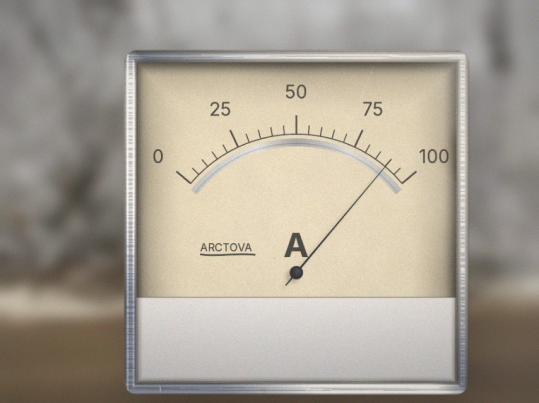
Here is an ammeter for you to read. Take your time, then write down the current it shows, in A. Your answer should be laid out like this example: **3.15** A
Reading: **90** A
